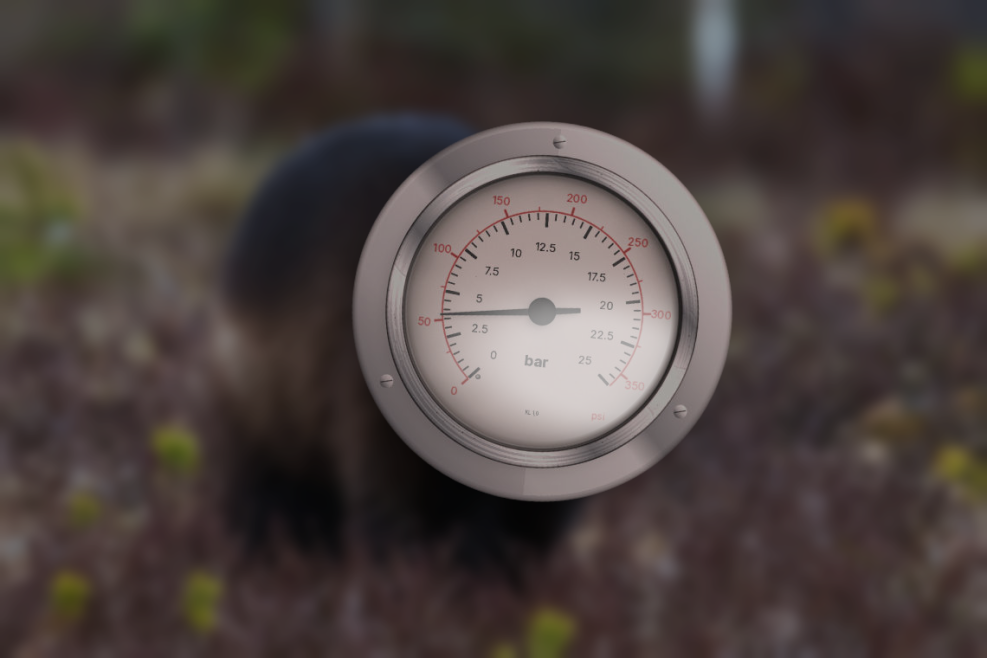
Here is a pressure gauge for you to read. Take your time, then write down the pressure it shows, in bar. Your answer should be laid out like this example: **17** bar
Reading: **3.75** bar
